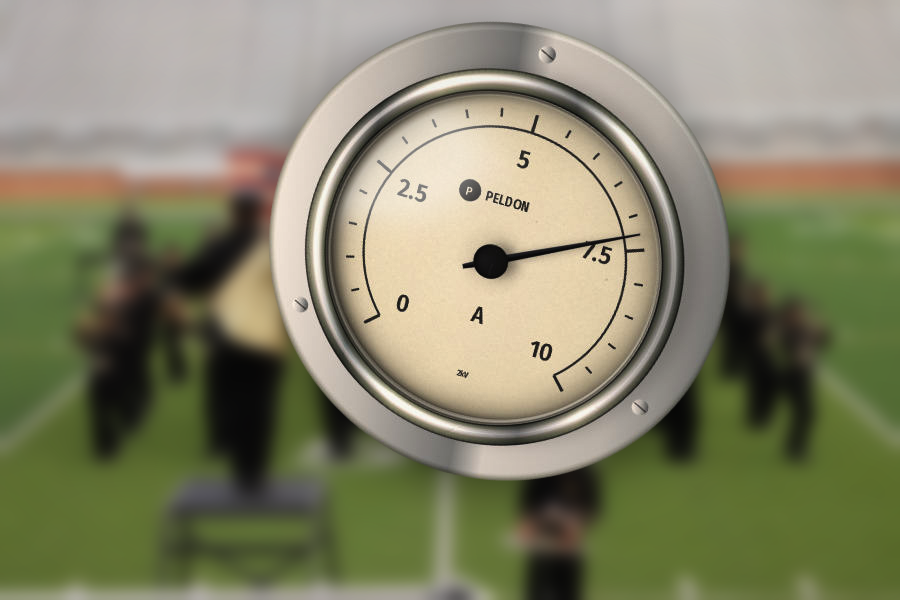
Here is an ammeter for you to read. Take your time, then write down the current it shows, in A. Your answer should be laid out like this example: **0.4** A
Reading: **7.25** A
